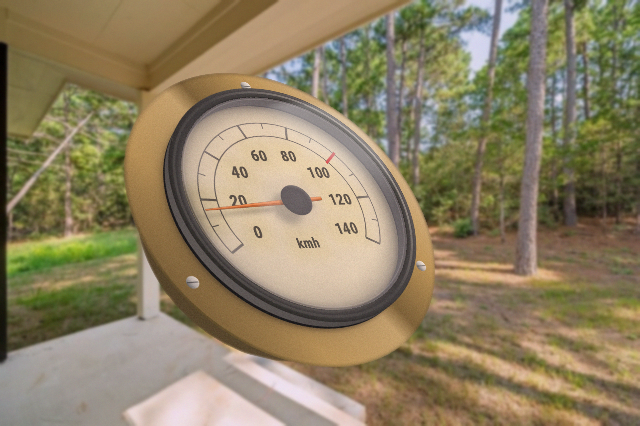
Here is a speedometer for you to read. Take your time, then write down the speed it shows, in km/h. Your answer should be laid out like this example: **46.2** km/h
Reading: **15** km/h
